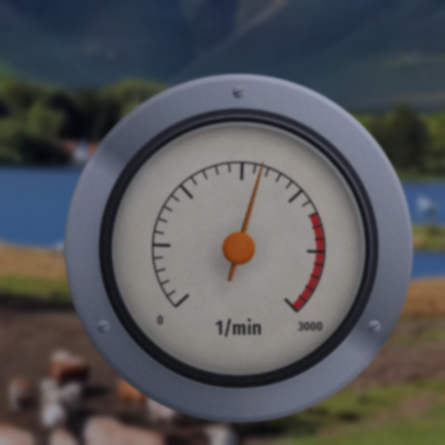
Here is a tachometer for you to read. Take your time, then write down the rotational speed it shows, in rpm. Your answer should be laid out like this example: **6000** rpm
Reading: **1650** rpm
